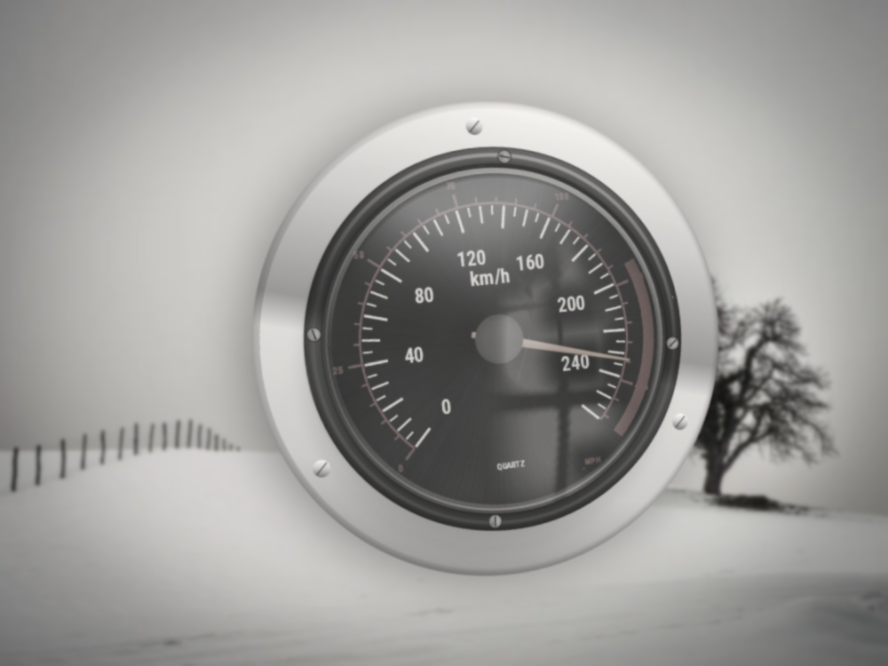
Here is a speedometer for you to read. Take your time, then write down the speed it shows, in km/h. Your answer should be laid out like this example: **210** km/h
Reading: **232.5** km/h
